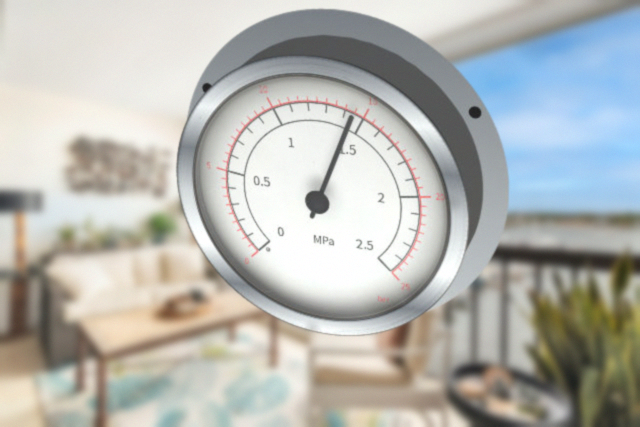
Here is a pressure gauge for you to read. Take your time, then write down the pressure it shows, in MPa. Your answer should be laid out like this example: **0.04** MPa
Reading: **1.45** MPa
